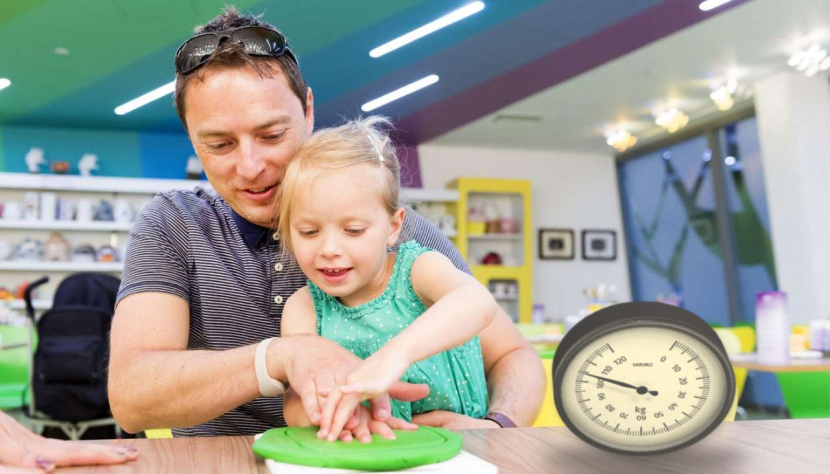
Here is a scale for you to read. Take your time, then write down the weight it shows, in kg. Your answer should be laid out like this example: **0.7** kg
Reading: **105** kg
